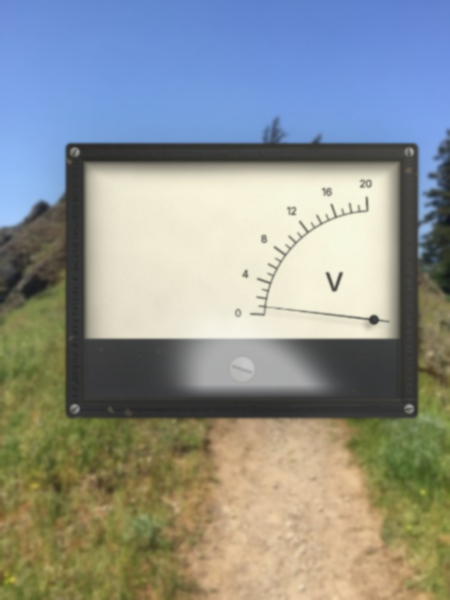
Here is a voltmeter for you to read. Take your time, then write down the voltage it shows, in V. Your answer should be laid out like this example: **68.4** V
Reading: **1** V
